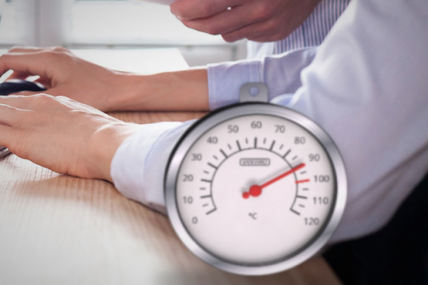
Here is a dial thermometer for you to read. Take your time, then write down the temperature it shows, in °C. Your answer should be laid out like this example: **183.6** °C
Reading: **90** °C
